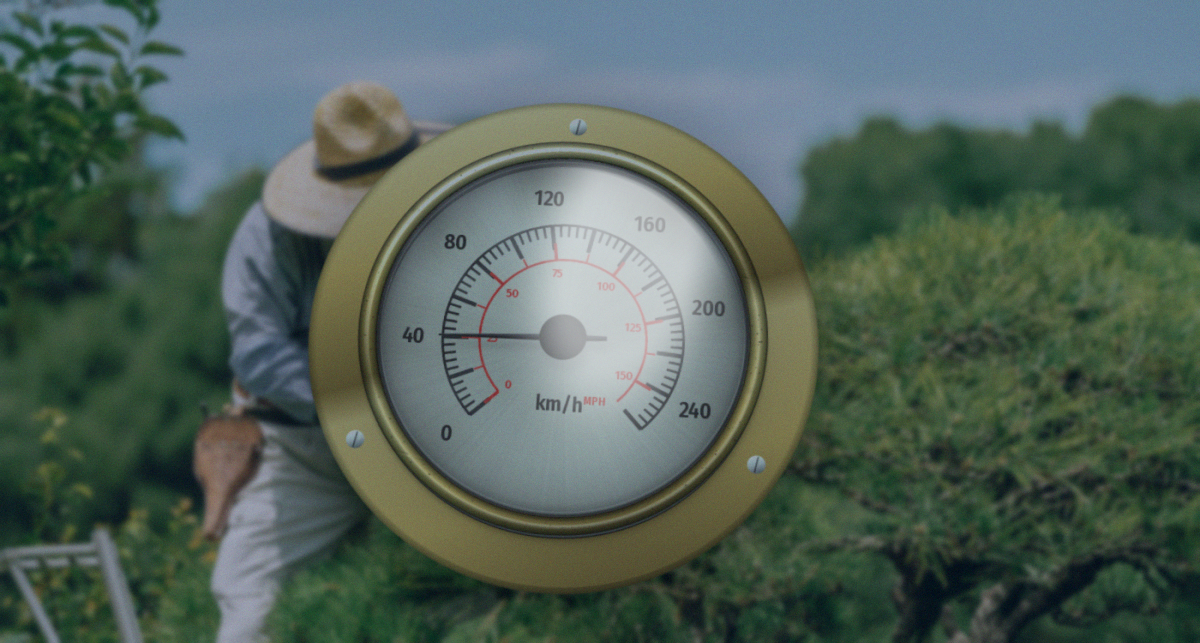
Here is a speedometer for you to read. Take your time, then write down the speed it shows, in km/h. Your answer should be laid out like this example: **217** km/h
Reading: **40** km/h
